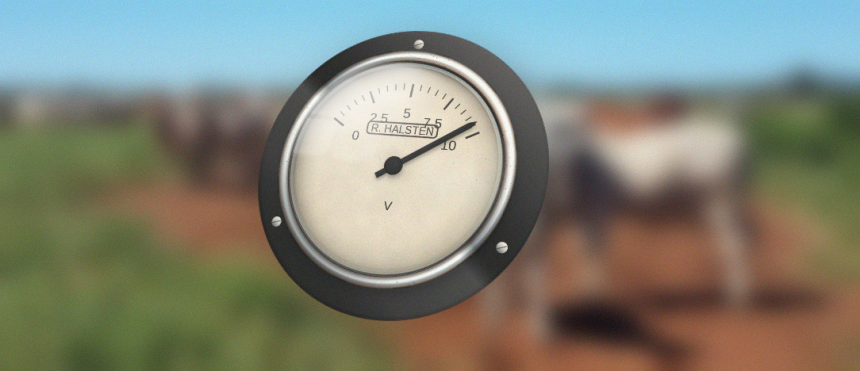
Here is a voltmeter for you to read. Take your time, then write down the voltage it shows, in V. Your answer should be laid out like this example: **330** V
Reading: **9.5** V
